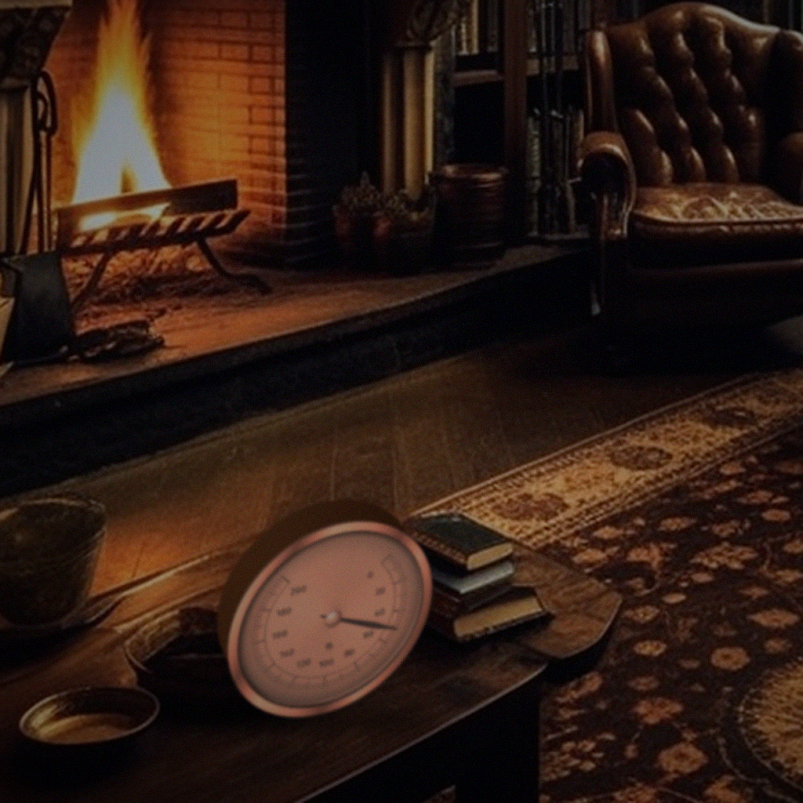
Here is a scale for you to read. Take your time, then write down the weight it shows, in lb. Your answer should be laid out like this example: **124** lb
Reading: **50** lb
